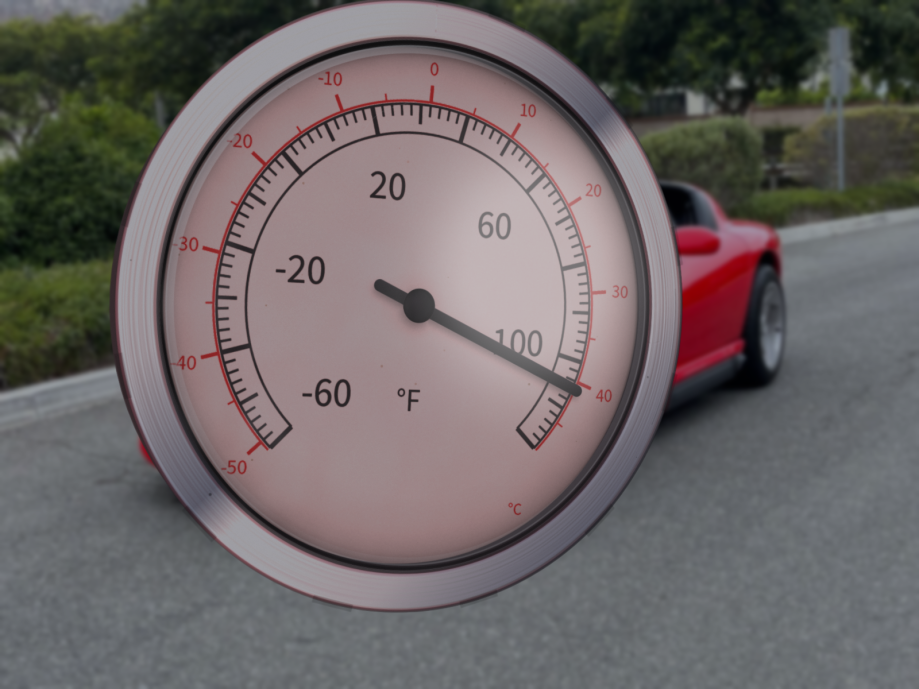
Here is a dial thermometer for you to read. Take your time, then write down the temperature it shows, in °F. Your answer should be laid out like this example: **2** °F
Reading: **106** °F
